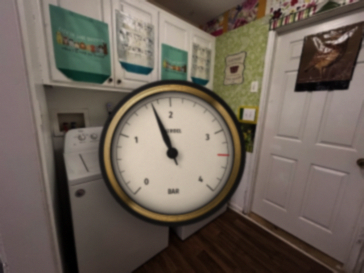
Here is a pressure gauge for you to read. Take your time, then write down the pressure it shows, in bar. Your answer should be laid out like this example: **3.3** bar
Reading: **1.7** bar
